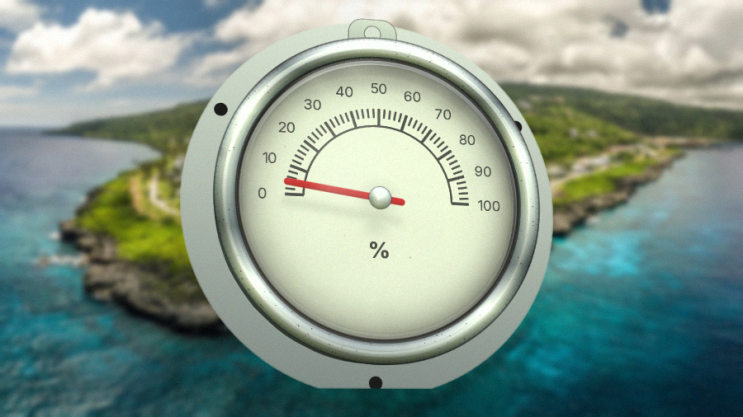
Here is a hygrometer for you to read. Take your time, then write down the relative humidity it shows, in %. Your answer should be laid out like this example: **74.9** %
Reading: **4** %
